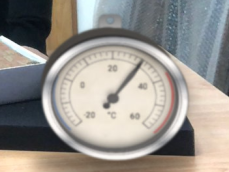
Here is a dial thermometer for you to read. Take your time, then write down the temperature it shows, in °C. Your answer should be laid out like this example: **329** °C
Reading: **30** °C
